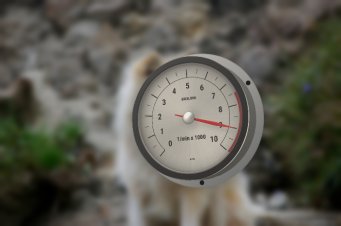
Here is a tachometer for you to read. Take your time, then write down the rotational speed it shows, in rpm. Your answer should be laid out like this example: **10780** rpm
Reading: **9000** rpm
